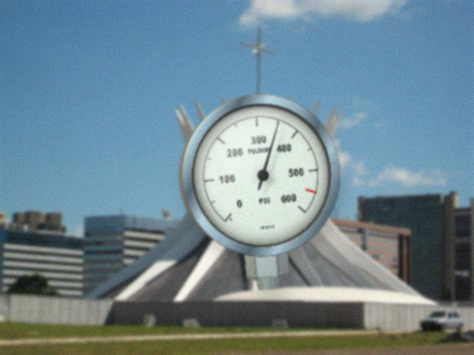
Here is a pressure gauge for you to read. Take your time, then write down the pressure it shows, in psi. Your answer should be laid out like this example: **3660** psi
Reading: **350** psi
